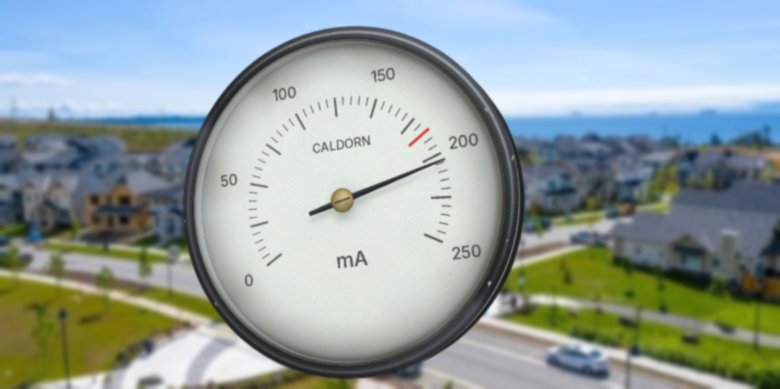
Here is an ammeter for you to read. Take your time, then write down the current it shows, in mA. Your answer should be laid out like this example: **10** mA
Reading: **205** mA
